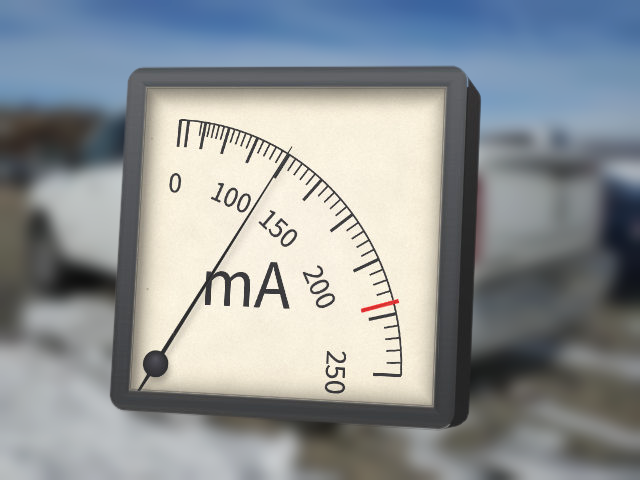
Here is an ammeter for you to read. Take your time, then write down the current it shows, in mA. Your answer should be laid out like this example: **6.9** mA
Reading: **125** mA
